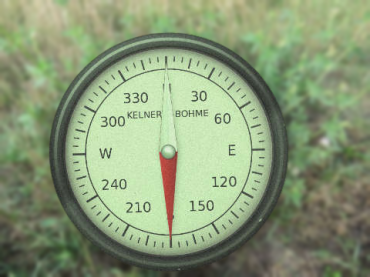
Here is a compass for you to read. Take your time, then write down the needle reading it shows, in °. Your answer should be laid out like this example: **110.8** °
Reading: **180** °
